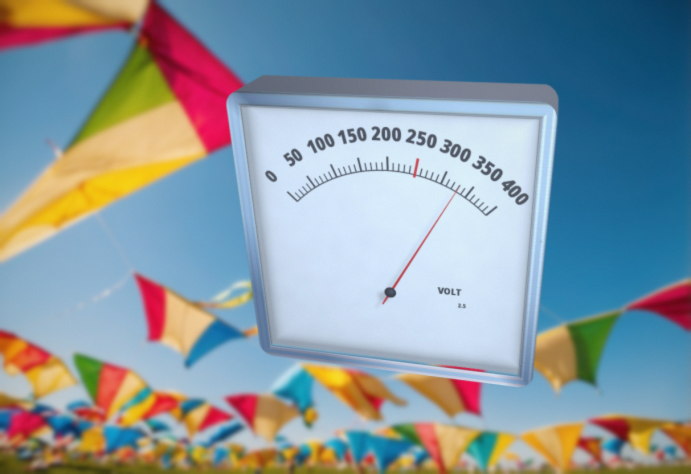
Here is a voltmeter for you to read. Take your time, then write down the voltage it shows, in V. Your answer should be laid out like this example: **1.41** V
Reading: **330** V
